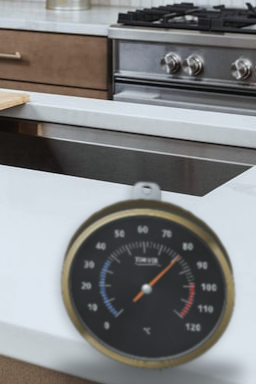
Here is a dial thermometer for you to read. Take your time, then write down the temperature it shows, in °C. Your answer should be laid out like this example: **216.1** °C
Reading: **80** °C
